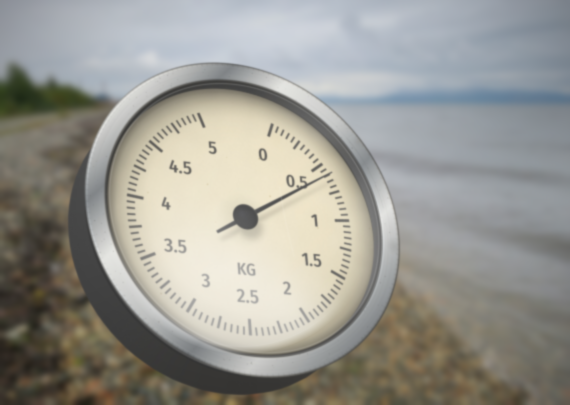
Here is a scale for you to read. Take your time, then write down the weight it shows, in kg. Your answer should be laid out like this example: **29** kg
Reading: **0.6** kg
